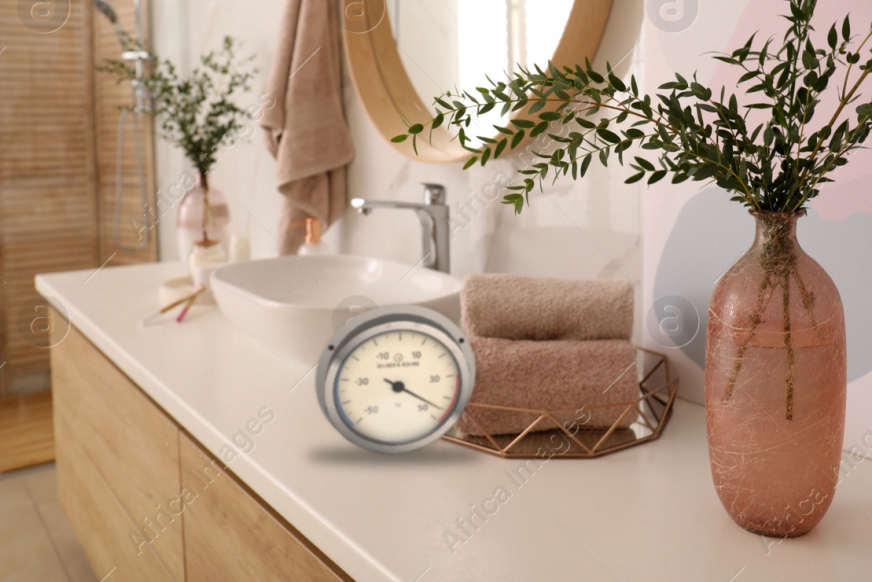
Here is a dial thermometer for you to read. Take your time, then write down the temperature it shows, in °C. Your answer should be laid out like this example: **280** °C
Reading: **45** °C
